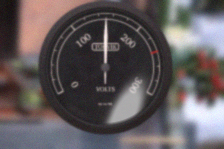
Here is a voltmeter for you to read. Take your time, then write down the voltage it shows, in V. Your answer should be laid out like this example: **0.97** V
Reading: **150** V
